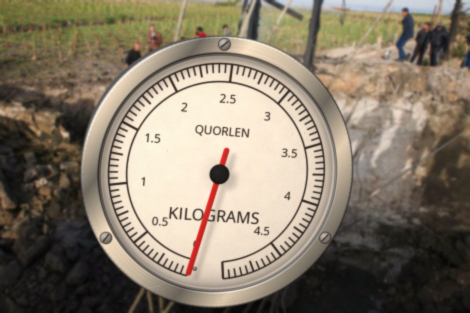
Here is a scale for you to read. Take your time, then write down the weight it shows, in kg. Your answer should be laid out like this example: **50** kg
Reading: **0** kg
